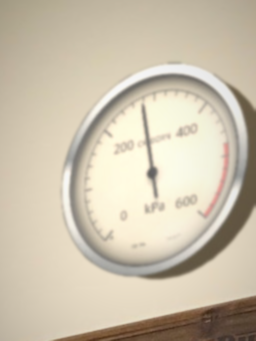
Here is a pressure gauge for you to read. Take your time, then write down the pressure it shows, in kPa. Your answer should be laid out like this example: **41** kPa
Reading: **280** kPa
